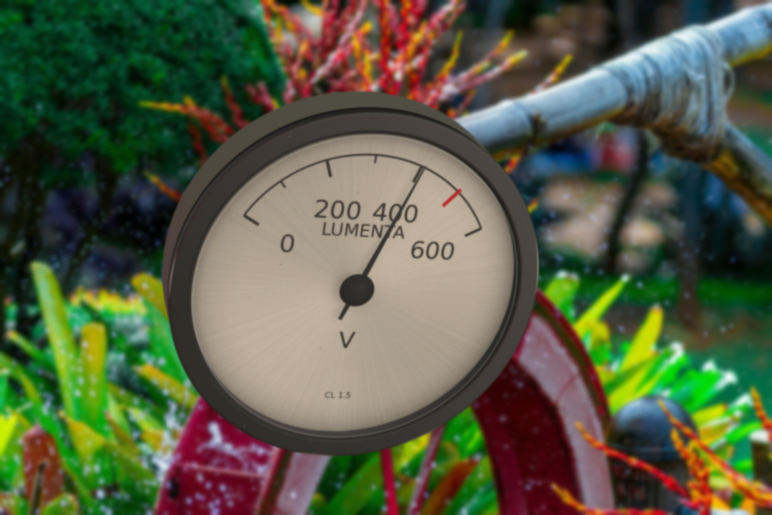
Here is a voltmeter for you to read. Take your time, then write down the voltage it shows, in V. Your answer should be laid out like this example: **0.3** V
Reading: **400** V
